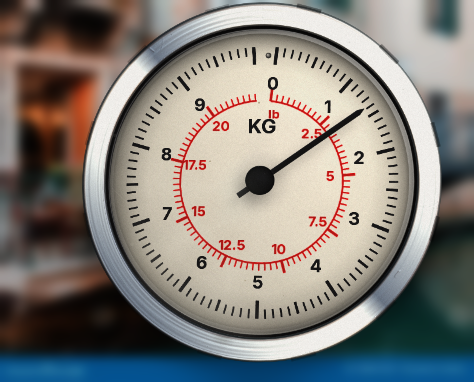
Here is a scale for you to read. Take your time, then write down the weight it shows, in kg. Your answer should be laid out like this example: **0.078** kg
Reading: **1.4** kg
